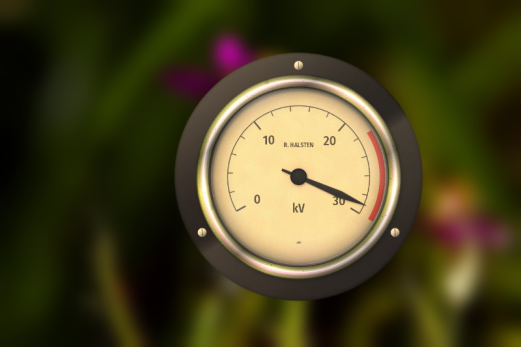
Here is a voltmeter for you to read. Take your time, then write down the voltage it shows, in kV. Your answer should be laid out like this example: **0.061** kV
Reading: **29** kV
